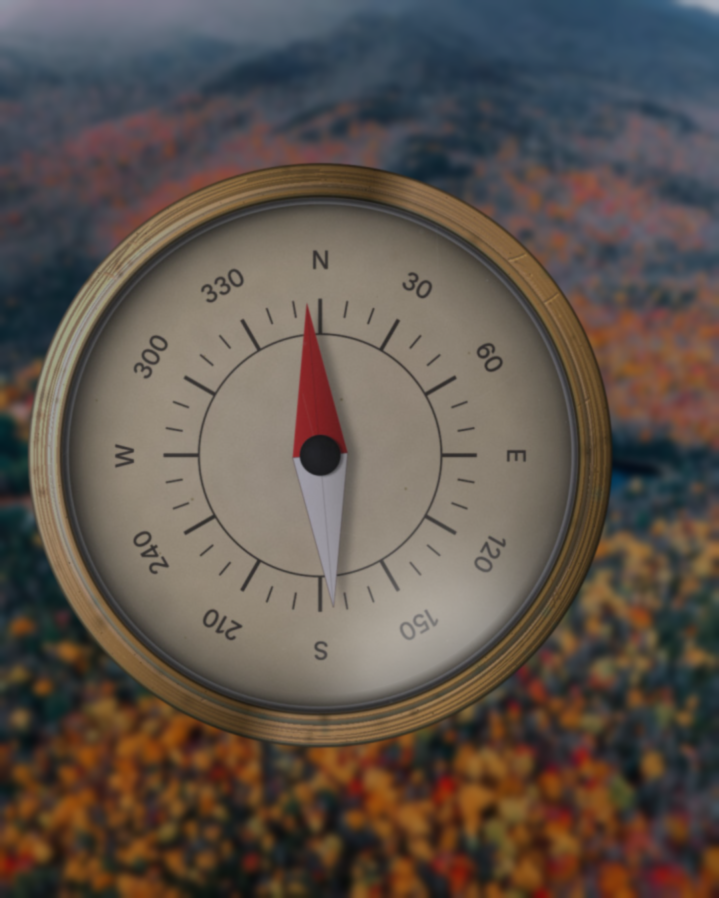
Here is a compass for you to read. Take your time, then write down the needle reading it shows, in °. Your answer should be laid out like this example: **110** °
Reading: **355** °
